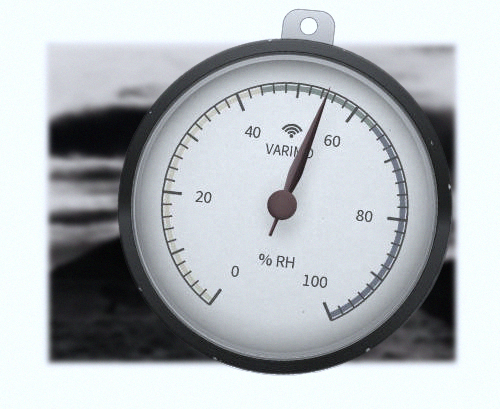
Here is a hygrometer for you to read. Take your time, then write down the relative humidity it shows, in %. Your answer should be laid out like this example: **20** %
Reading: **55** %
